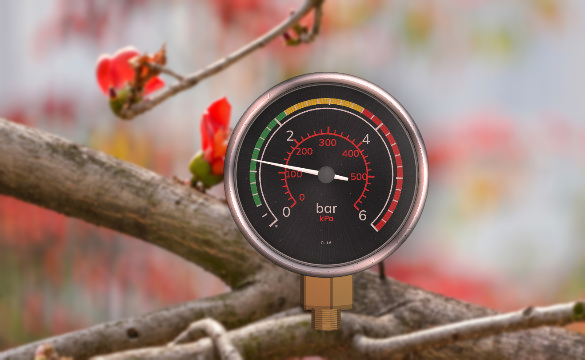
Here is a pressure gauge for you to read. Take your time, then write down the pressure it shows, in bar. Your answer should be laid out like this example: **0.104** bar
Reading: **1.2** bar
